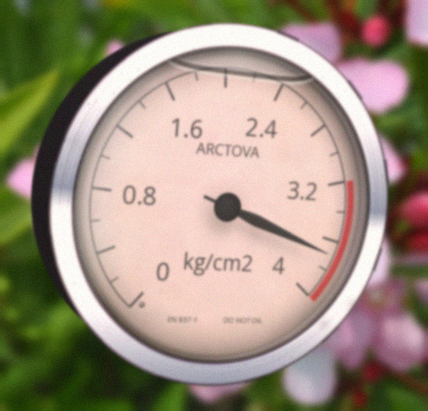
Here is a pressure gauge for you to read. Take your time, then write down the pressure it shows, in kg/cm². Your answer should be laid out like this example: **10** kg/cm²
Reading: **3.7** kg/cm²
